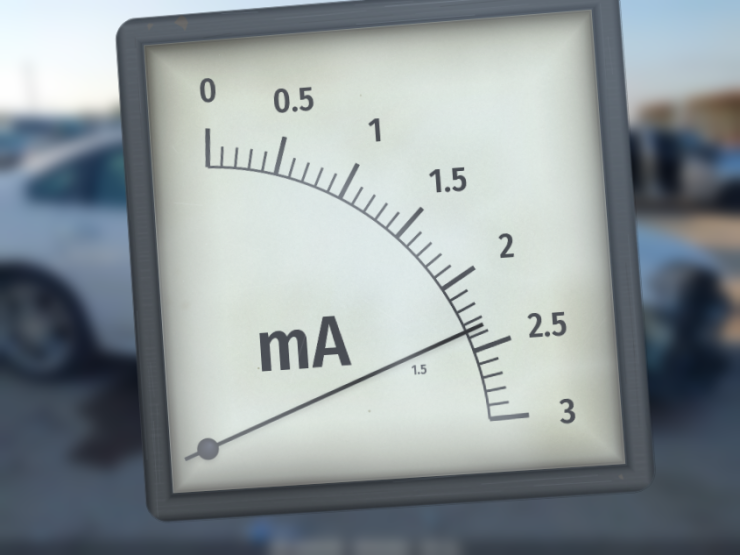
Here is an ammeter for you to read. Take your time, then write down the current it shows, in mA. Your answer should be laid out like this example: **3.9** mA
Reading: **2.35** mA
